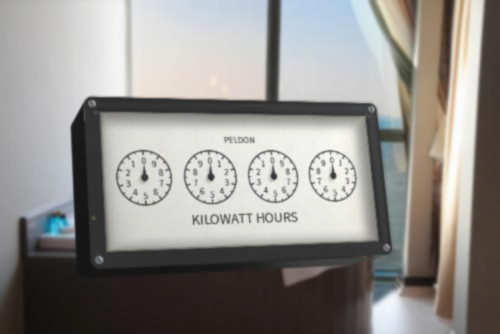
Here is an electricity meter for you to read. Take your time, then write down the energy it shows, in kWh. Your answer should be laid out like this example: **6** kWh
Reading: **0** kWh
